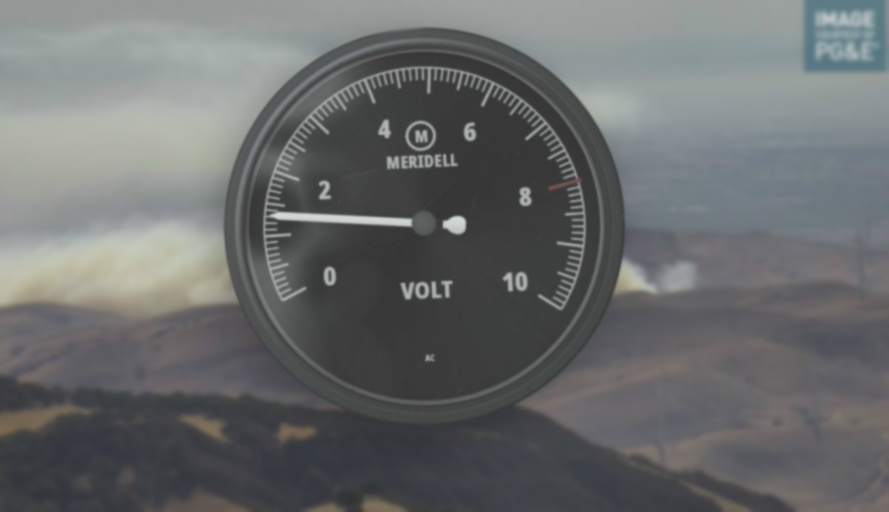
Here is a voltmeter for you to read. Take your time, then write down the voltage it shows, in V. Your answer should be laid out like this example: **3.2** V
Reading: **1.3** V
